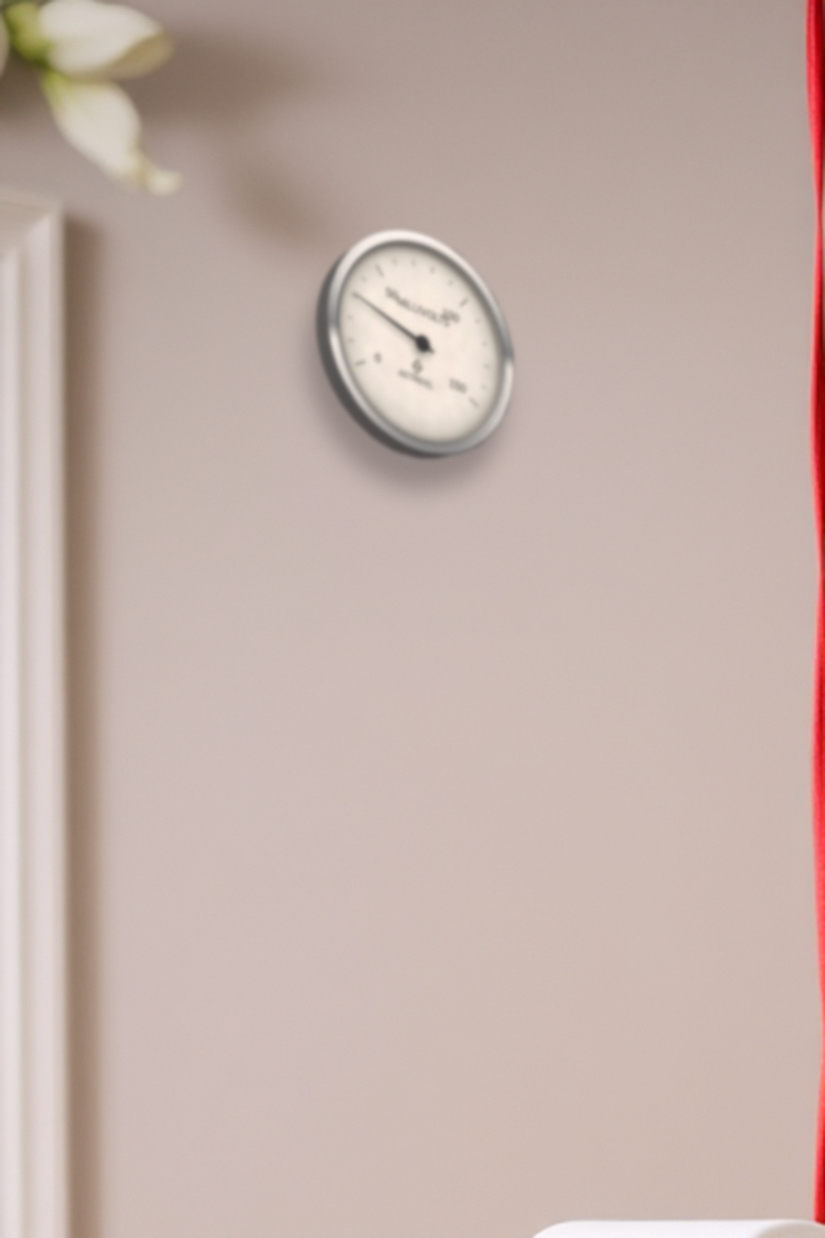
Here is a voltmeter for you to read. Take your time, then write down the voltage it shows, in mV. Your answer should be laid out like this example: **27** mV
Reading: **30** mV
